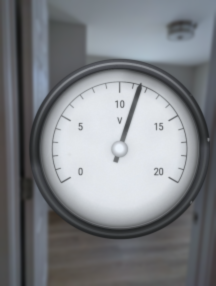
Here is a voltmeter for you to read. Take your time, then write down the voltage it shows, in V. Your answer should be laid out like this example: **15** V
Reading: **11.5** V
